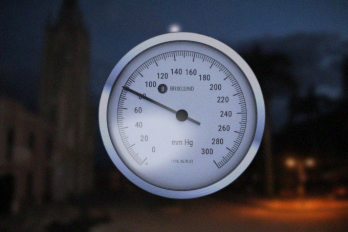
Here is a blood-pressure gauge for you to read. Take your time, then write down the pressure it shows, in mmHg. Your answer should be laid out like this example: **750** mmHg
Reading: **80** mmHg
